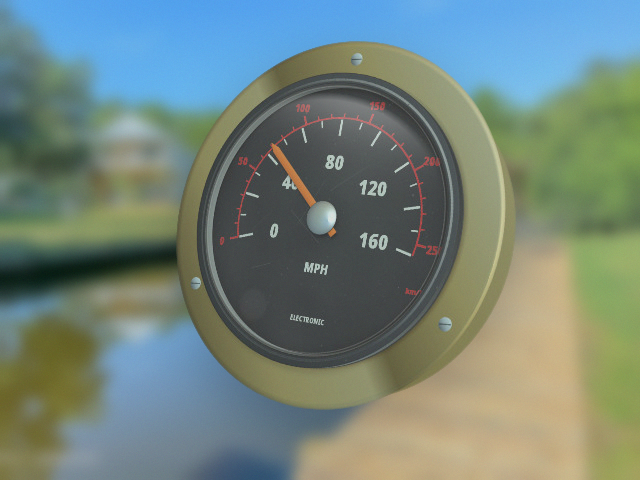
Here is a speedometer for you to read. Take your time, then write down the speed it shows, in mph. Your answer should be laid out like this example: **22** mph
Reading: **45** mph
